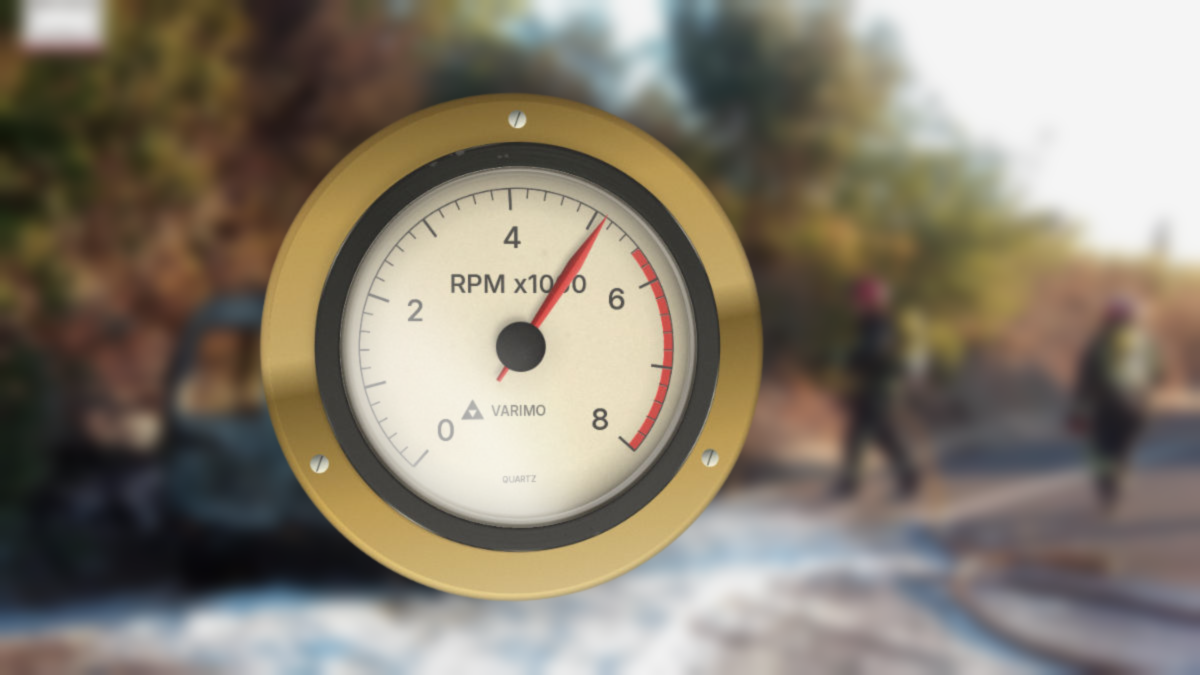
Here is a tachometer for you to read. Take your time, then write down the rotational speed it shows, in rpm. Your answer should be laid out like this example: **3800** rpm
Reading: **5100** rpm
